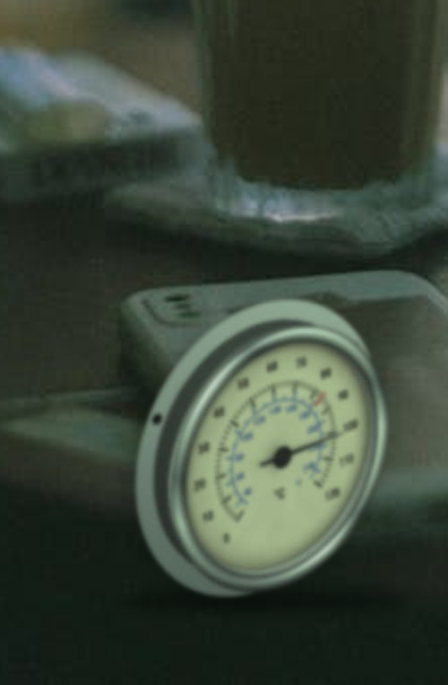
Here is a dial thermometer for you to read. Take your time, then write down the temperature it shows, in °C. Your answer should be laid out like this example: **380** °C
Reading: **100** °C
